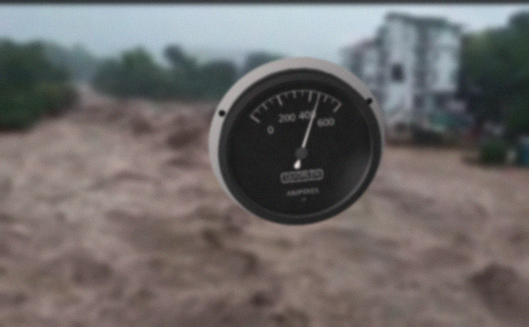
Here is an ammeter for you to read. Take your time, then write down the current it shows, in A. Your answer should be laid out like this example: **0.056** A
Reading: **450** A
